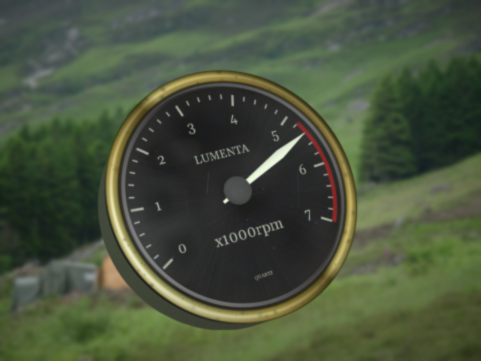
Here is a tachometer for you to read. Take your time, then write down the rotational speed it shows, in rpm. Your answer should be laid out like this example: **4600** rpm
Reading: **5400** rpm
